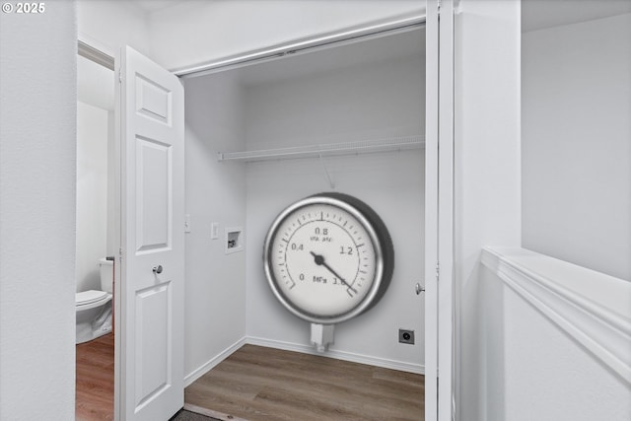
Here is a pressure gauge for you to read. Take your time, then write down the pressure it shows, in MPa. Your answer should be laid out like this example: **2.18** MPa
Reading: **1.55** MPa
